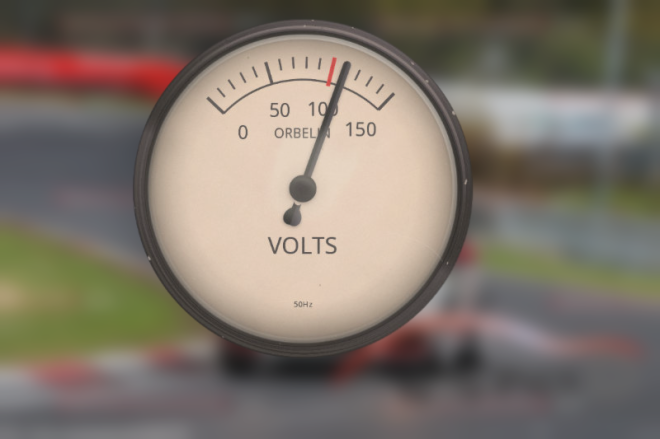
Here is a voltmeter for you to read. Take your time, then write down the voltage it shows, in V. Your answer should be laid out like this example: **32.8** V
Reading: **110** V
